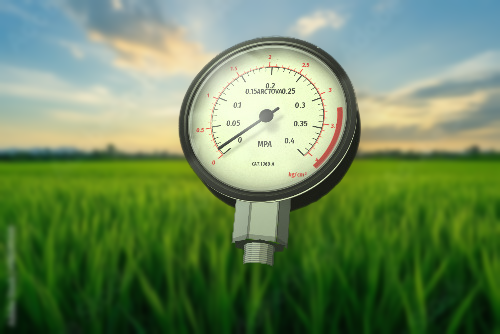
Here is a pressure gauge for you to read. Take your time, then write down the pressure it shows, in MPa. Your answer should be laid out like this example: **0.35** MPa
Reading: **0.01** MPa
